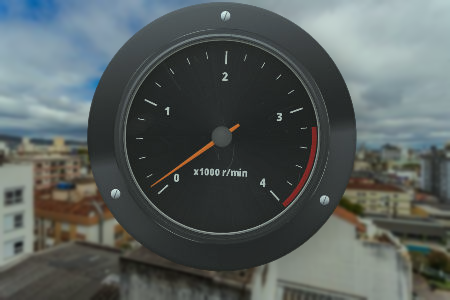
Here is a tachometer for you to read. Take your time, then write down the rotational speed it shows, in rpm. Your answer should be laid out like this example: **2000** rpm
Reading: **100** rpm
